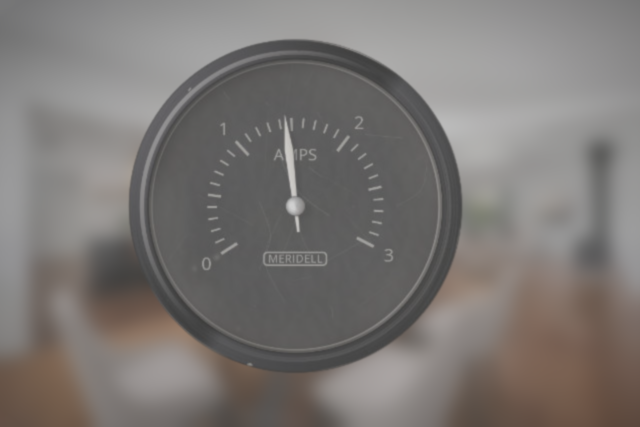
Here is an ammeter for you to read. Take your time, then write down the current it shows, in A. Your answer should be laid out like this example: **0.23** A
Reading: **1.45** A
